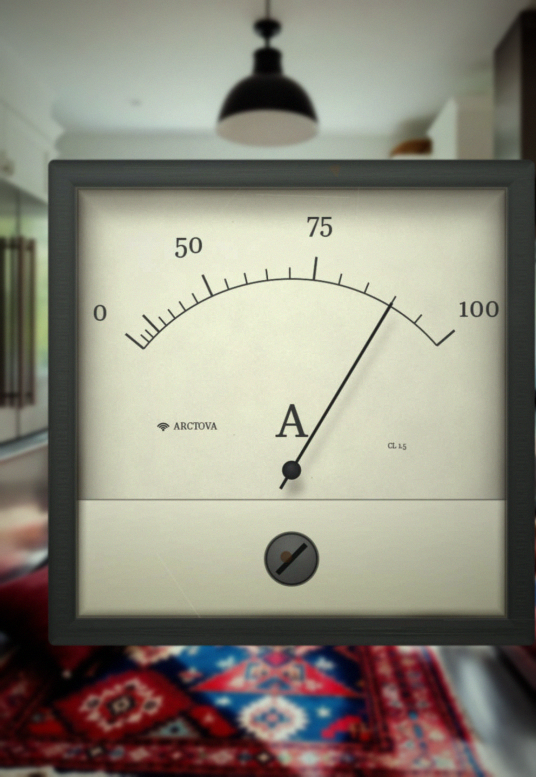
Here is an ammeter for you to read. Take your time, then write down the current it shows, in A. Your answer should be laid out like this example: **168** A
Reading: **90** A
